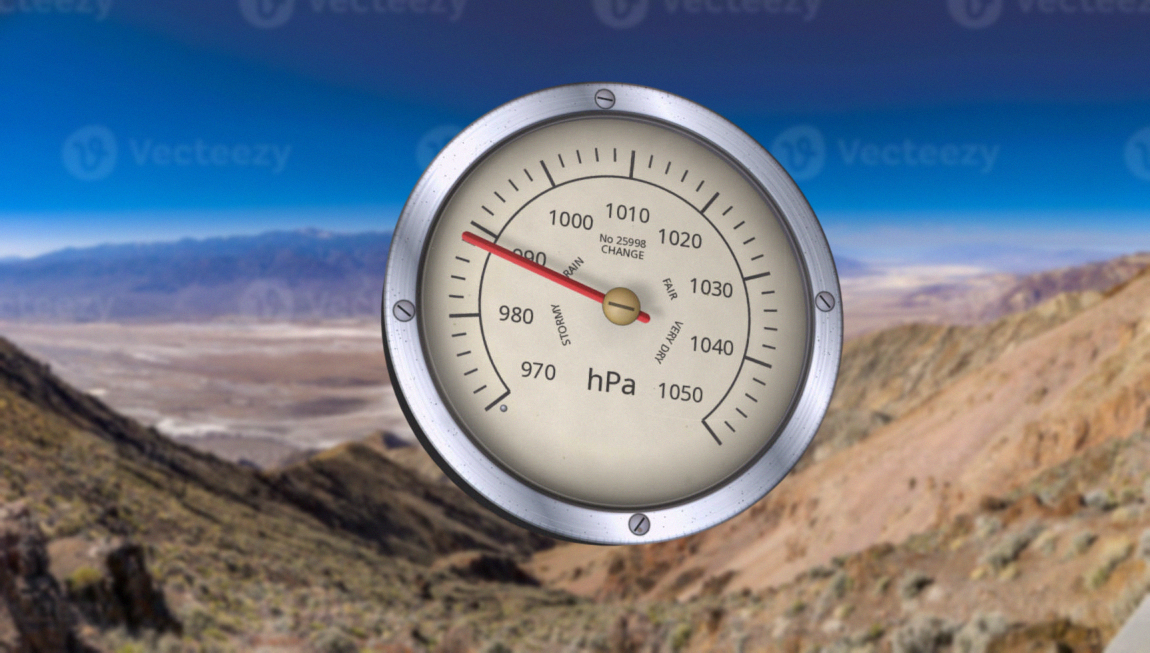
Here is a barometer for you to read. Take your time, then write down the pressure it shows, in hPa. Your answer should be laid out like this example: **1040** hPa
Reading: **988** hPa
